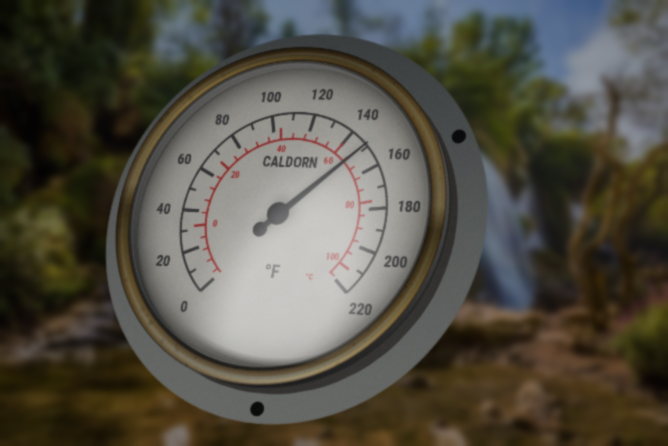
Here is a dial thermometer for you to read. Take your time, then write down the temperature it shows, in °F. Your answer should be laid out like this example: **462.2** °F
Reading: **150** °F
